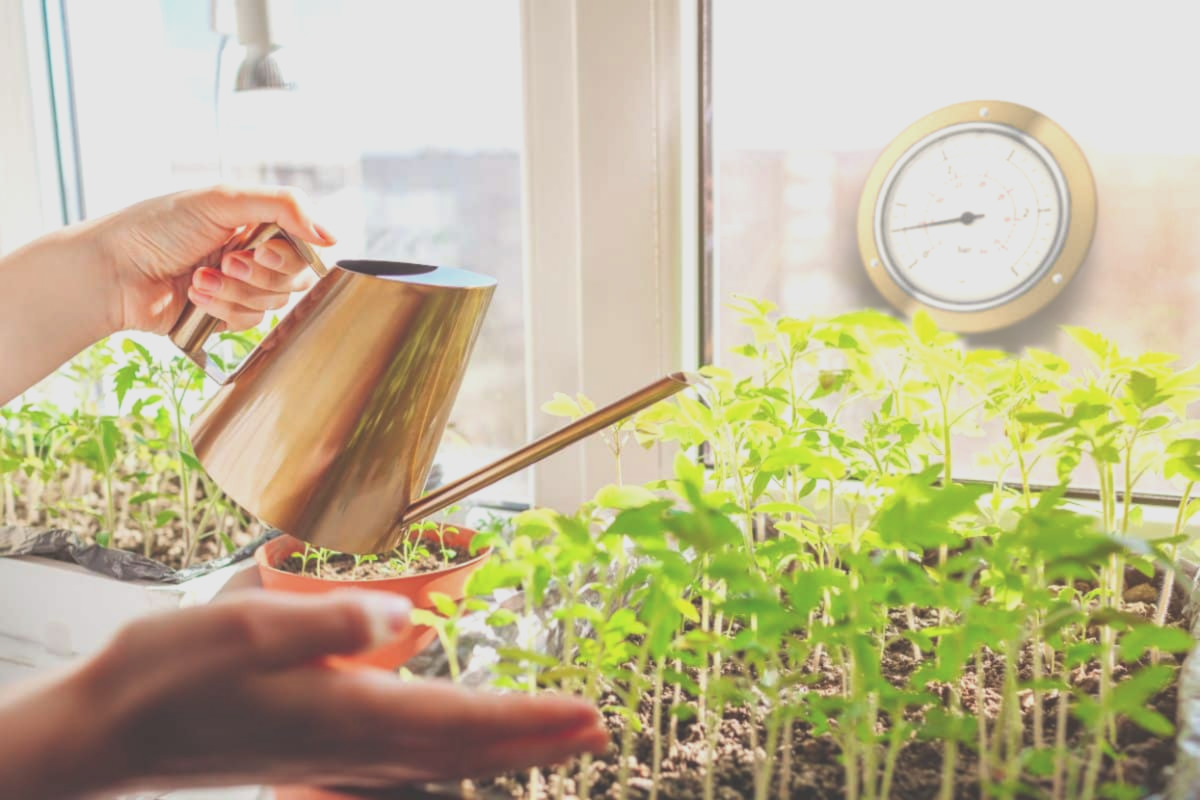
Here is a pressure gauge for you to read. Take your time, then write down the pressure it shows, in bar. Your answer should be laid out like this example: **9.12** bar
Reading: **0.3** bar
